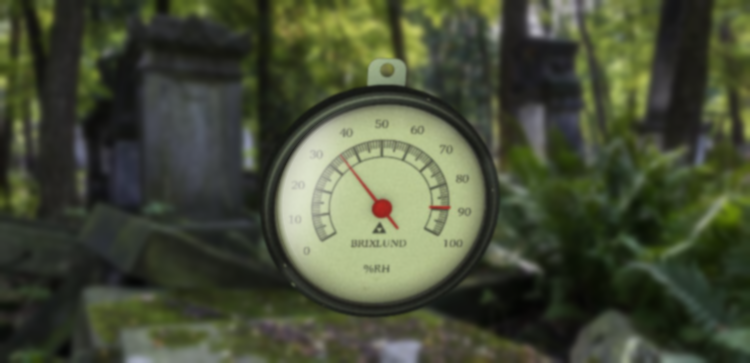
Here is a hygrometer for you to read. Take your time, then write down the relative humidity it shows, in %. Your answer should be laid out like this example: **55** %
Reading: **35** %
